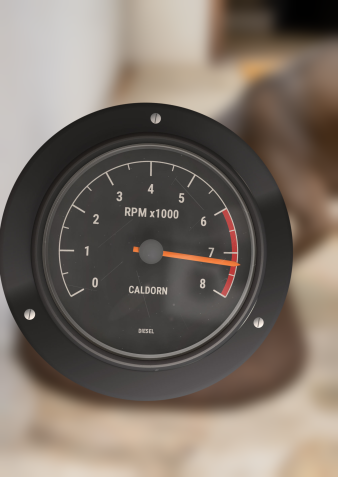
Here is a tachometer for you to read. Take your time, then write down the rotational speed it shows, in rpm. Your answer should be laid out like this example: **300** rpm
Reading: **7250** rpm
